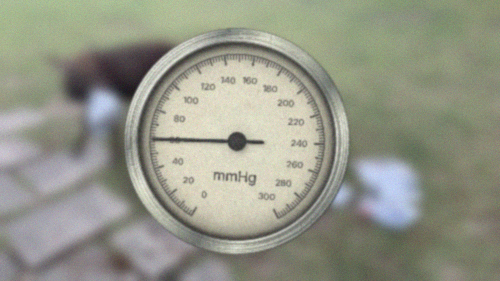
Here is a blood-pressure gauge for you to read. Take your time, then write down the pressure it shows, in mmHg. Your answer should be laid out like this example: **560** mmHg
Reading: **60** mmHg
